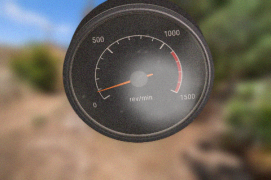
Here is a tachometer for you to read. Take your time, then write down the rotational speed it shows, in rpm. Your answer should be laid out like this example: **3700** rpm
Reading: **100** rpm
